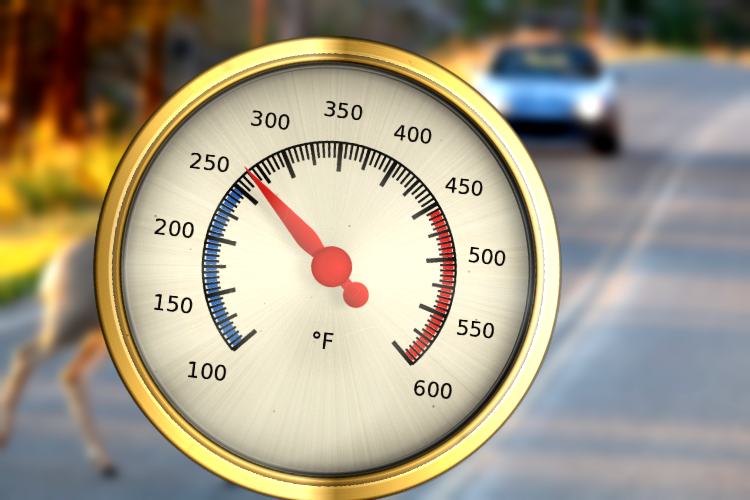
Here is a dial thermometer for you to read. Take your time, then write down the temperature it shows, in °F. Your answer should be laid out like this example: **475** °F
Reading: **265** °F
